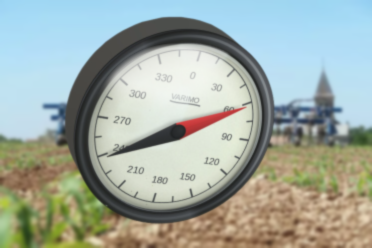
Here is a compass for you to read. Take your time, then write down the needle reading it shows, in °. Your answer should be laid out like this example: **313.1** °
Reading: **60** °
